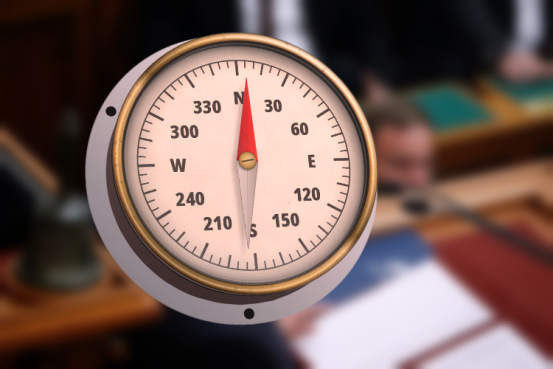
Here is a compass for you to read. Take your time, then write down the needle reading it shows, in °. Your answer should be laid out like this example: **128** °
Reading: **5** °
